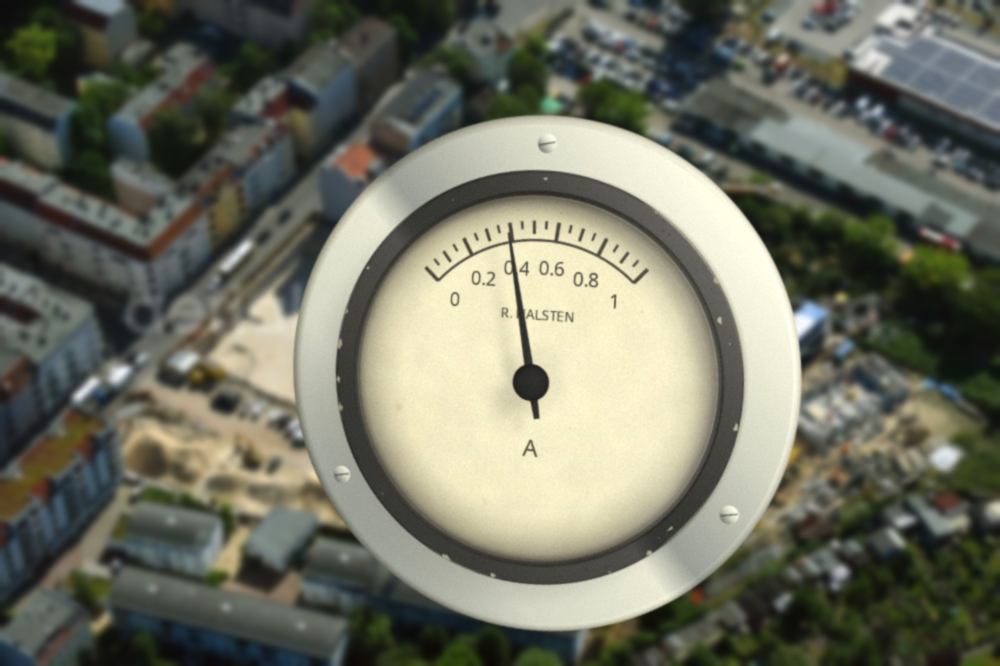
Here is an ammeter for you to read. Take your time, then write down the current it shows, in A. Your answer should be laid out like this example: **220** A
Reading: **0.4** A
